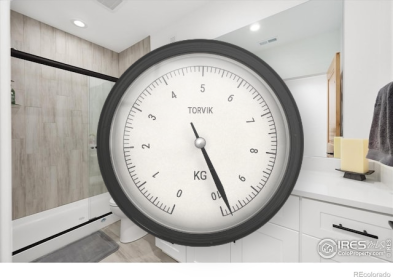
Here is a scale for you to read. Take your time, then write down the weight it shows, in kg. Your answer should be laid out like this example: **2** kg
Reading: **9.8** kg
